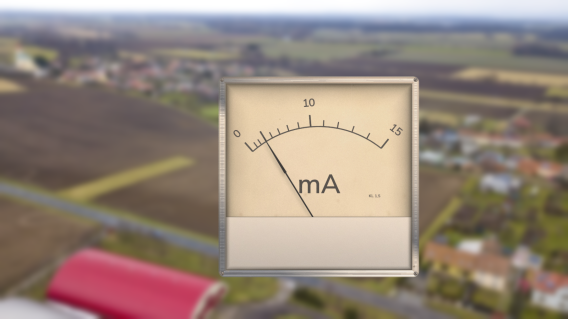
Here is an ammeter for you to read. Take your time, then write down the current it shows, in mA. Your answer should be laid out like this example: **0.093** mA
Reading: **5** mA
